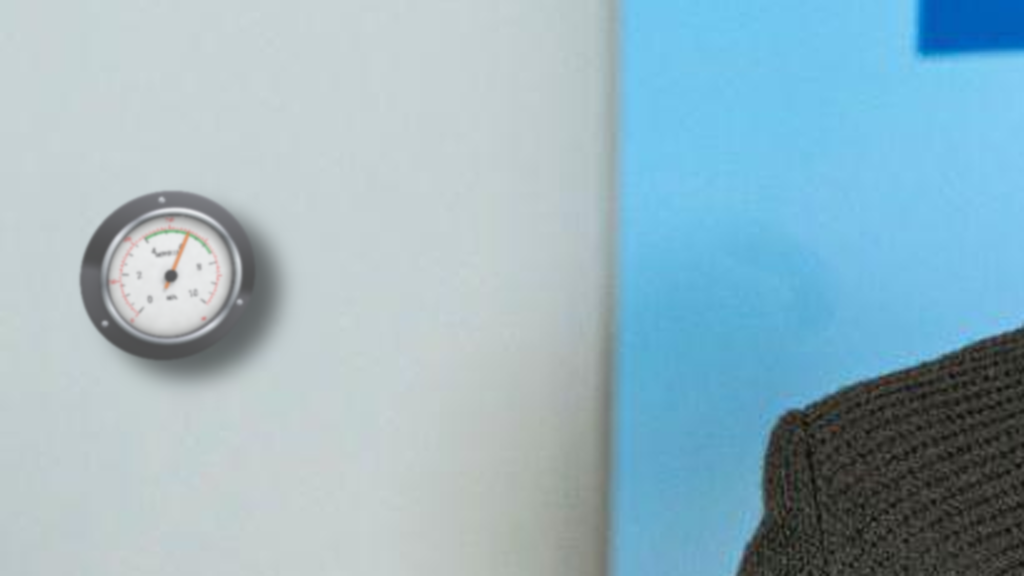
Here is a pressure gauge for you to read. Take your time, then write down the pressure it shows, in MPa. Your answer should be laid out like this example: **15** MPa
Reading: **6** MPa
